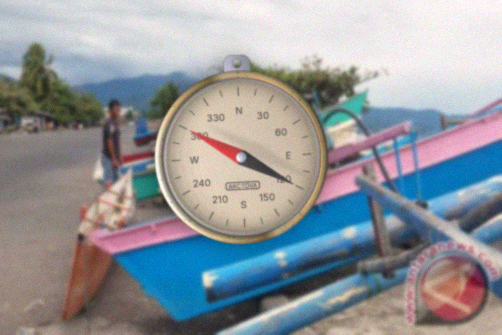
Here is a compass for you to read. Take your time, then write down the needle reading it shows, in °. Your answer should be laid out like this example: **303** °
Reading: **300** °
